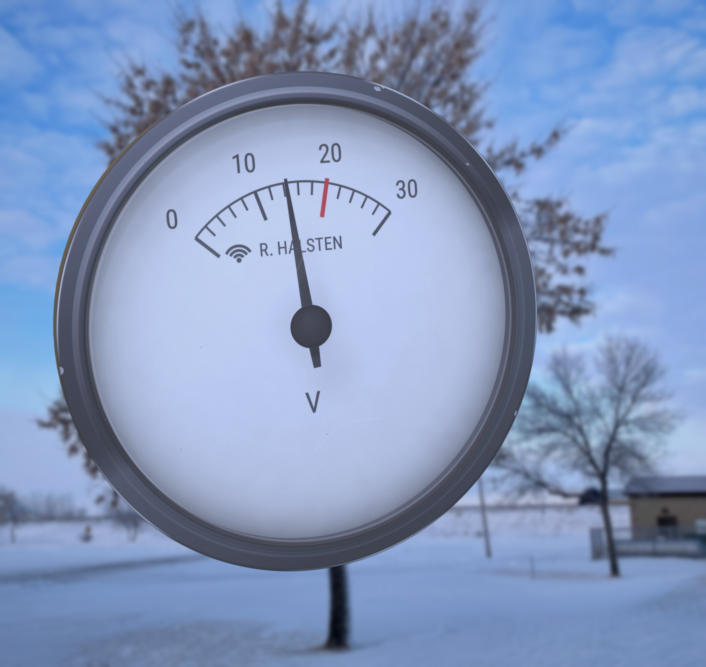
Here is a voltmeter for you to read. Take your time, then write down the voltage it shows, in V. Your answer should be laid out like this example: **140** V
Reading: **14** V
